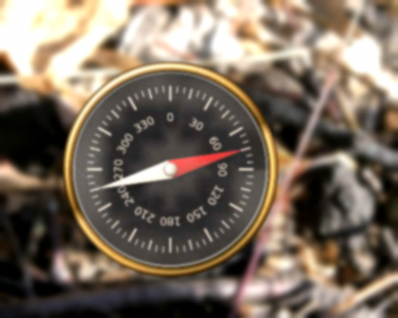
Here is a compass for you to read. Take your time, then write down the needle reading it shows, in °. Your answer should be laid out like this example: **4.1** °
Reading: **75** °
